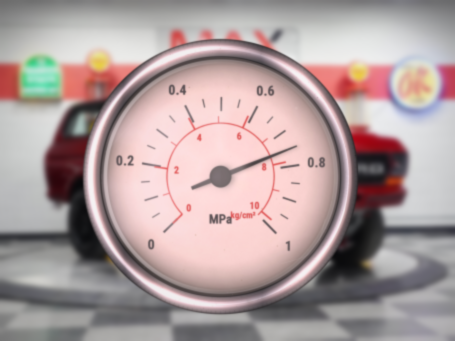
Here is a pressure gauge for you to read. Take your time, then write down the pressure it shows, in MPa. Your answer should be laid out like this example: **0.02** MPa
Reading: **0.75** MPa
